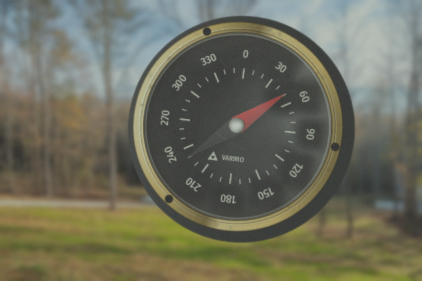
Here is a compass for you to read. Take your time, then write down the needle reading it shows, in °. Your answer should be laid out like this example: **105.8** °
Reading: **50** °
